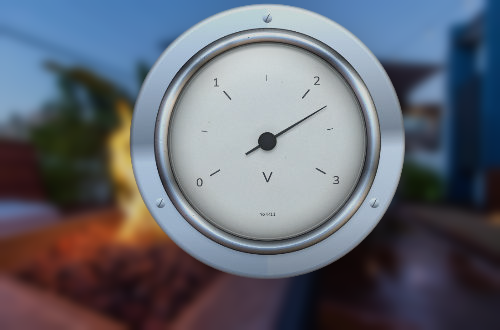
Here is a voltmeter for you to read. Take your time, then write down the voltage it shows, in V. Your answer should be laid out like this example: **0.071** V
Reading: **2.25** V
